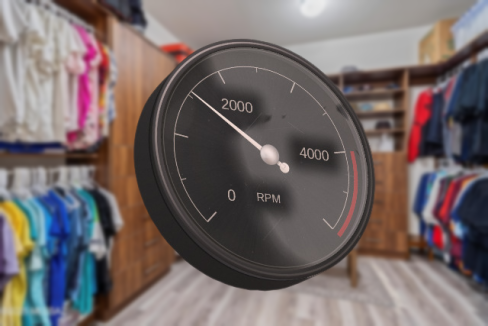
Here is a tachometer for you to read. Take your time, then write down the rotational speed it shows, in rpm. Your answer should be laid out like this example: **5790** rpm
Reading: **1500** rpm
